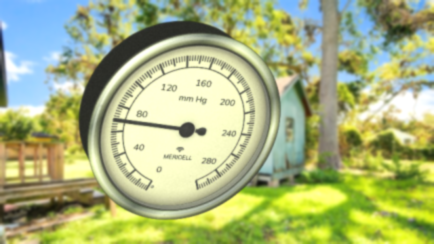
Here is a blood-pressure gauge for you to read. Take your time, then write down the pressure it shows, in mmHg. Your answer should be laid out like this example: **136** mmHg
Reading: **70** mmHg
